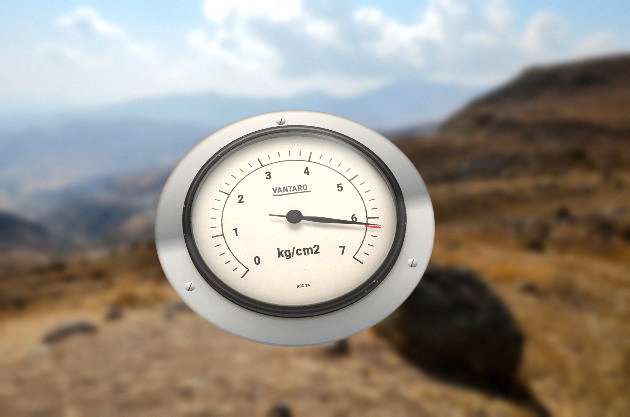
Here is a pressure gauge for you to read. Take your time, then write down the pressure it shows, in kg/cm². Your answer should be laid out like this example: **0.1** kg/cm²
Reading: **6.2** kg/cm²
